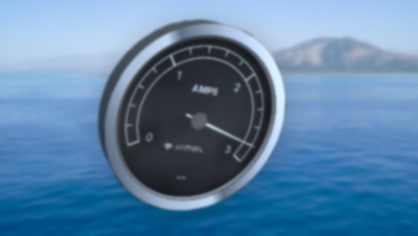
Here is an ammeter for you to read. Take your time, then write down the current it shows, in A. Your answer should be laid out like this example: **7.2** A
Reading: **2.8** A
